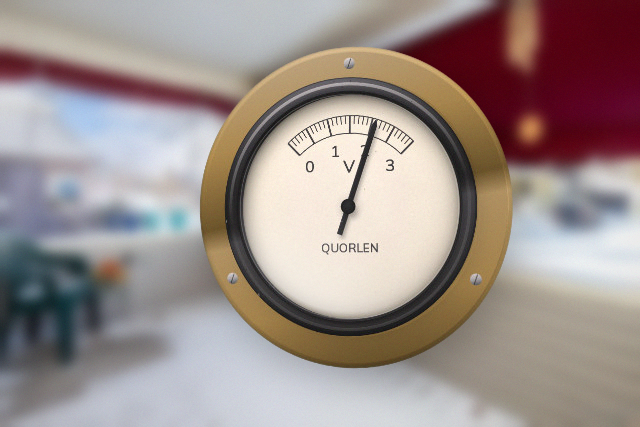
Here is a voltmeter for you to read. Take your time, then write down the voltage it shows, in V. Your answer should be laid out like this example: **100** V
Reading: **2.1** V
